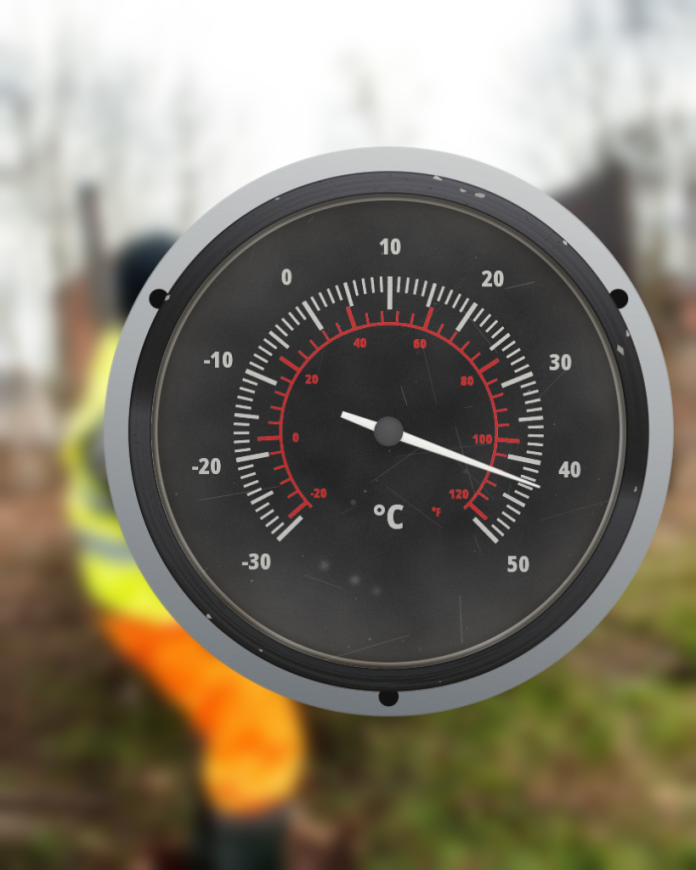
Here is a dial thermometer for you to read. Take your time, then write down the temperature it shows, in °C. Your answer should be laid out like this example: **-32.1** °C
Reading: **42.5** °C
